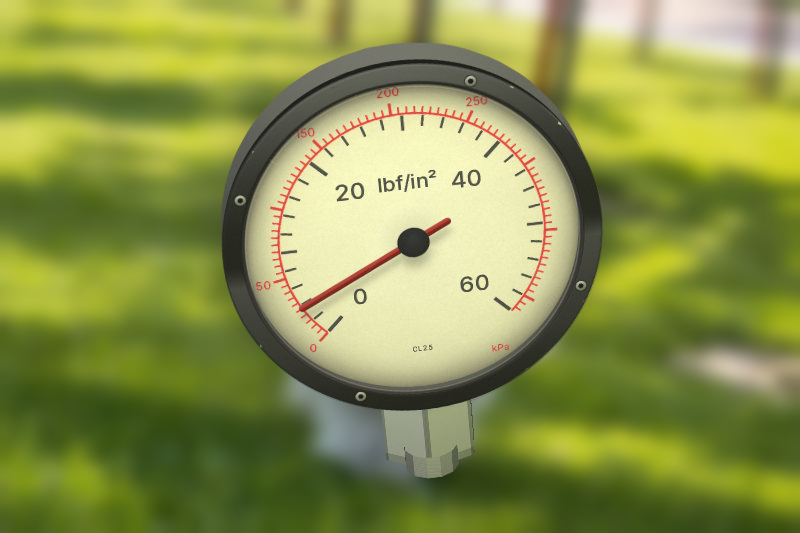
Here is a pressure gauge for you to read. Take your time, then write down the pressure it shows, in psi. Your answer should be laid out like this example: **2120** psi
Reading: **4** psi
